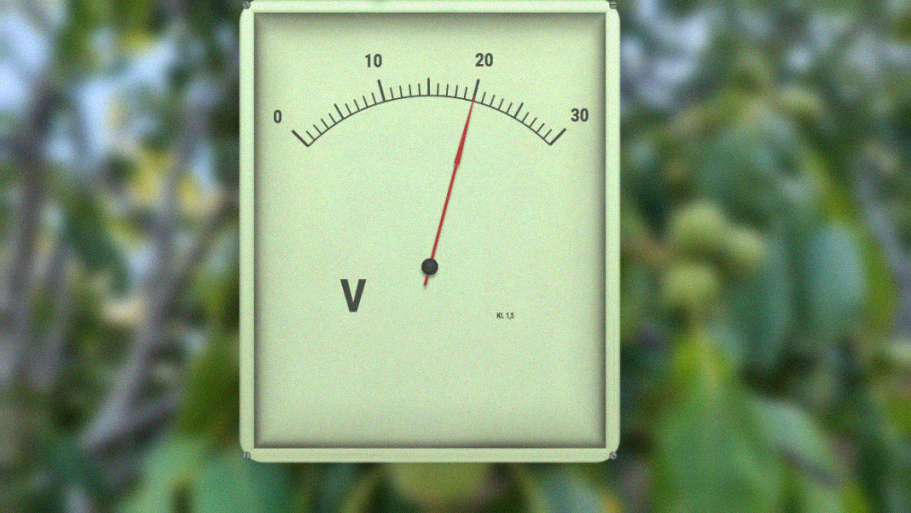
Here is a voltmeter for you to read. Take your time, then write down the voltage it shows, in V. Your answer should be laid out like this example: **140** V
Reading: **20** V
